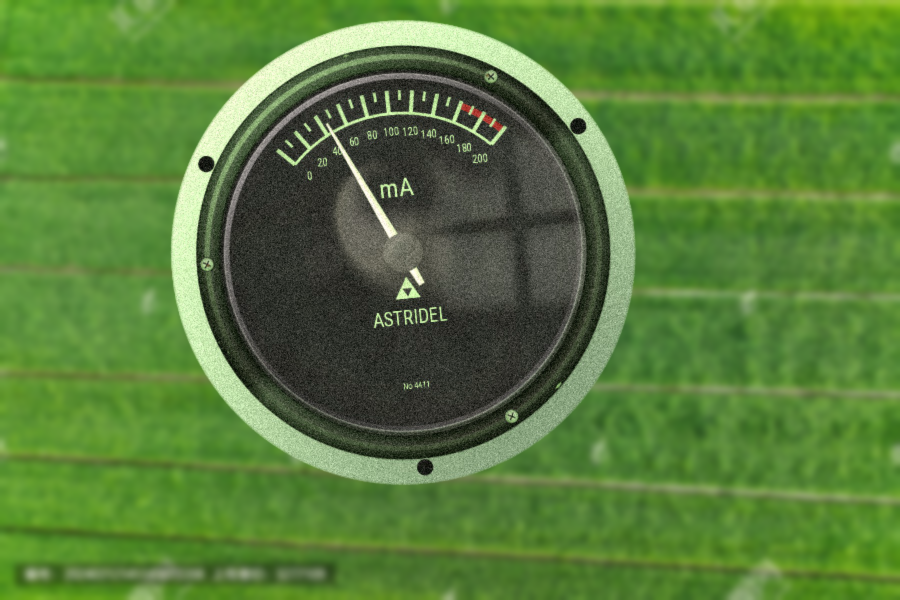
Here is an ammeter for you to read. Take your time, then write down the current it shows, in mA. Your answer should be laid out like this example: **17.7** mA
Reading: **45** mA
